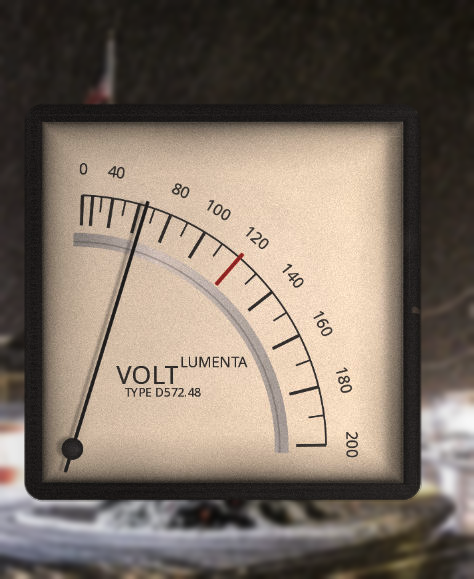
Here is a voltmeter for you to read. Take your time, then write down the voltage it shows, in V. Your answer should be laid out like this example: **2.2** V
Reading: **65** V
